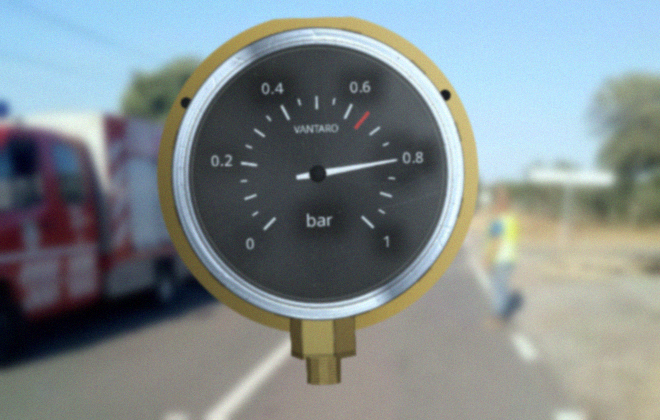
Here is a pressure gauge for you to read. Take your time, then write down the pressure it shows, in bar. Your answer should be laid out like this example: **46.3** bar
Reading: **0.8** bar
